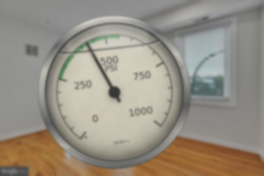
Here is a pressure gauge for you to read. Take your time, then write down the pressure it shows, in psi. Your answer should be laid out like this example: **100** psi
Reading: **425** psi
